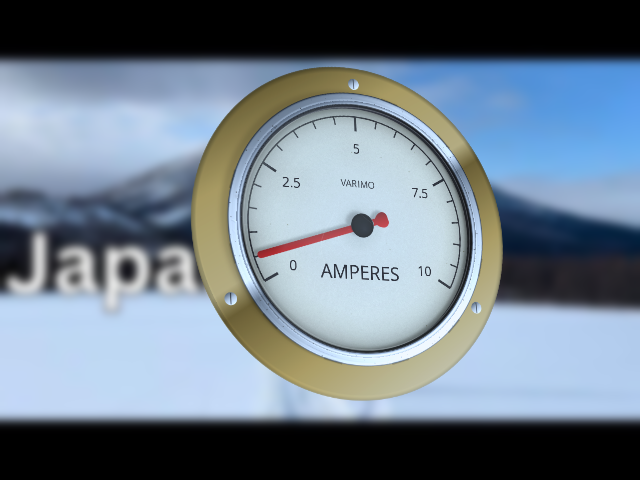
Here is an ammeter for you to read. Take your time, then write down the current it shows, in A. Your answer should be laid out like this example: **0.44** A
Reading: **0.5** A
